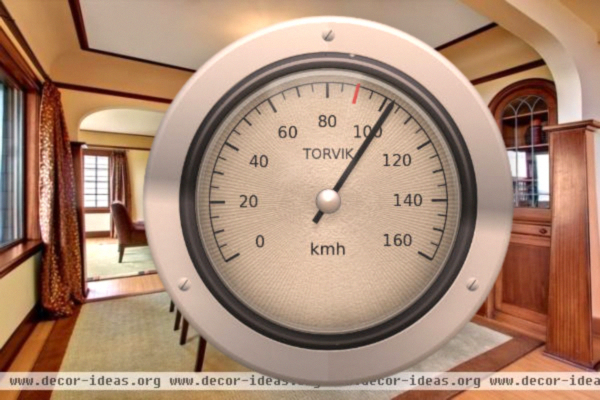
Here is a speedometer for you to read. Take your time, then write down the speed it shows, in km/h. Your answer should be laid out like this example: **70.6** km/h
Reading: **102.5** km/h
